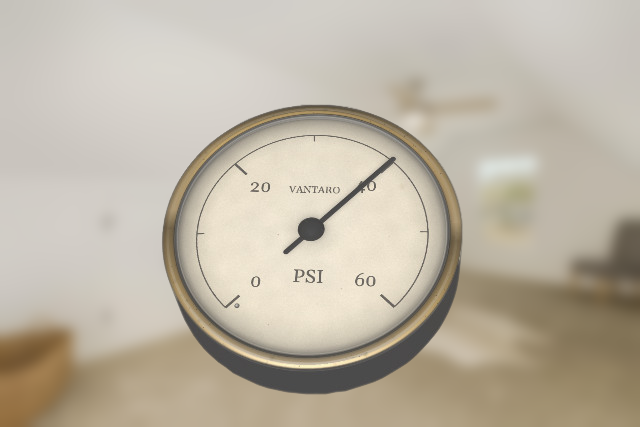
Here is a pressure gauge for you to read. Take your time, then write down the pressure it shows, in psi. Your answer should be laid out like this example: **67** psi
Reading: **40** psi
